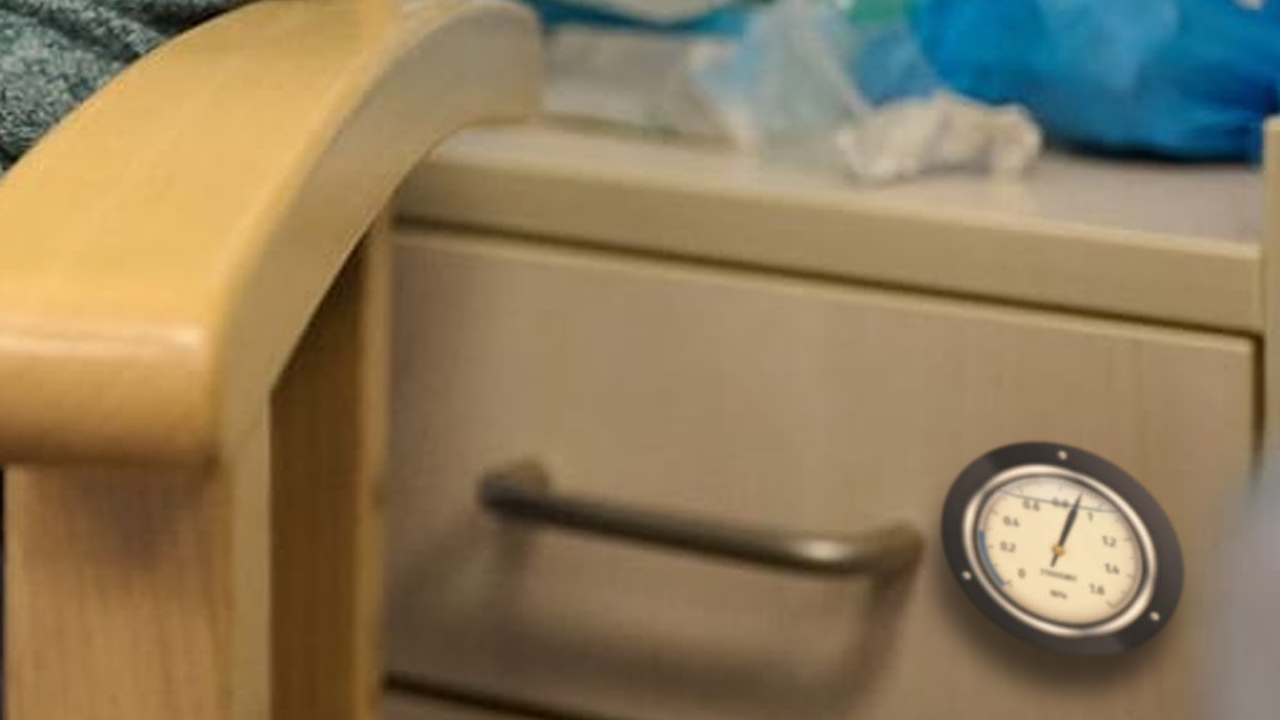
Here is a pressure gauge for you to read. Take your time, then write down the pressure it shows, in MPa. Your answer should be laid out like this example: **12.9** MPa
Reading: **0.9** MPa
